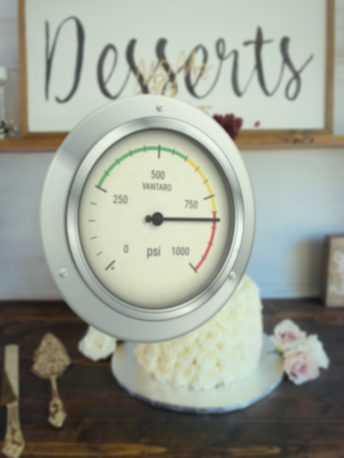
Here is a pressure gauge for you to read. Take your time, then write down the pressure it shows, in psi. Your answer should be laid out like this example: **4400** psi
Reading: **825** psi
